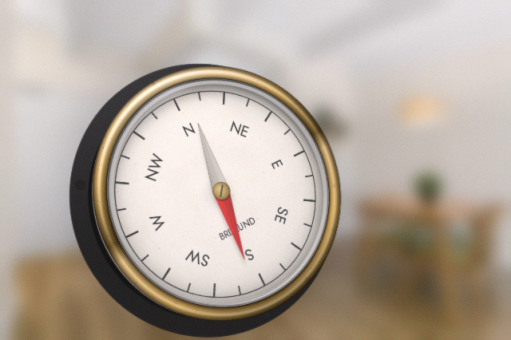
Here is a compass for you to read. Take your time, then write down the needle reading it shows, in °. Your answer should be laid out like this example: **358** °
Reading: **187.5** °
